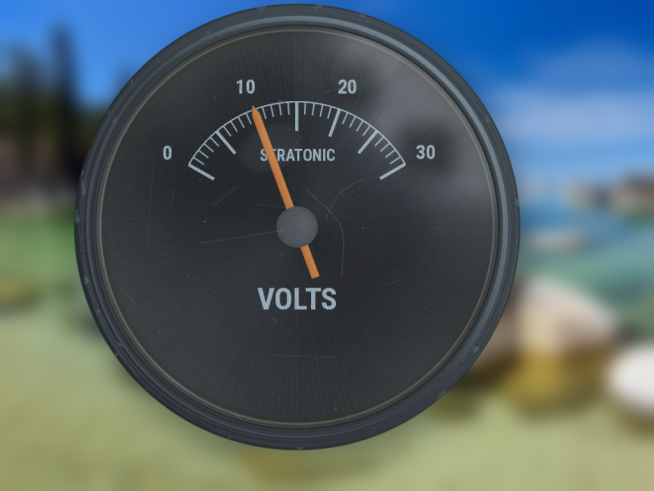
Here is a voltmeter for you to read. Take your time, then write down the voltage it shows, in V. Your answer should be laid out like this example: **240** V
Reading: **10** V
